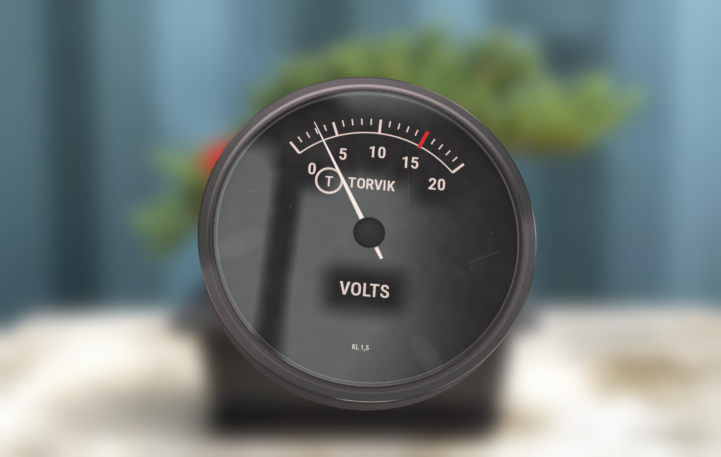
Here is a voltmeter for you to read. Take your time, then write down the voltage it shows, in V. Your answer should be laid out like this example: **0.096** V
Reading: **3** V
